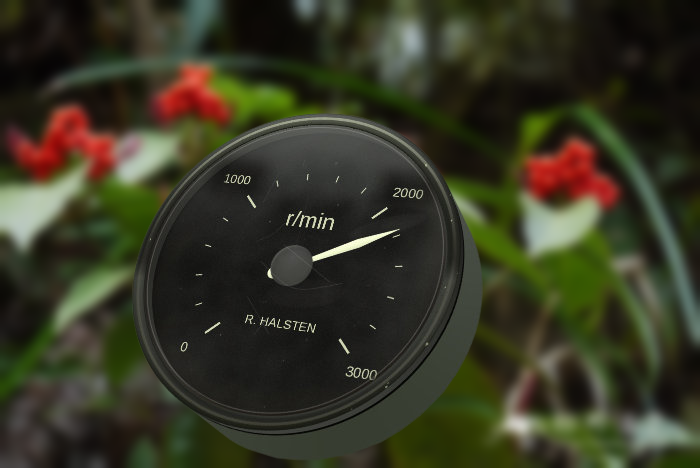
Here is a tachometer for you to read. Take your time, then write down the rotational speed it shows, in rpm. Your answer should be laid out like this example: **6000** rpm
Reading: **2200** rpm
